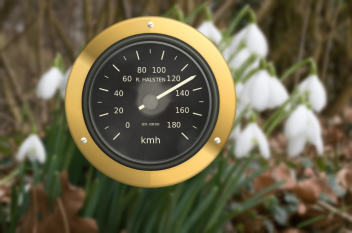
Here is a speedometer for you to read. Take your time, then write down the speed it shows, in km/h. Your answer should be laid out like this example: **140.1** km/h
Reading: **130** km/h
